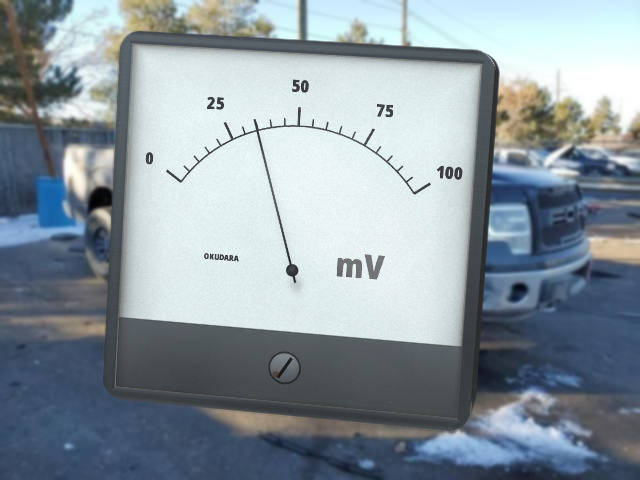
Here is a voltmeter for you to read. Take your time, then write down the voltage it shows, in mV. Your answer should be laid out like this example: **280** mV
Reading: **35** mV
